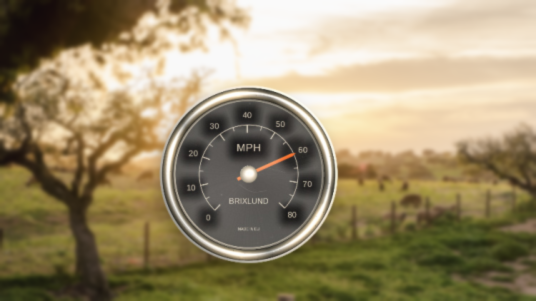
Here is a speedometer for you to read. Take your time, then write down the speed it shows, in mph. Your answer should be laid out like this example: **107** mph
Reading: **60** mph
